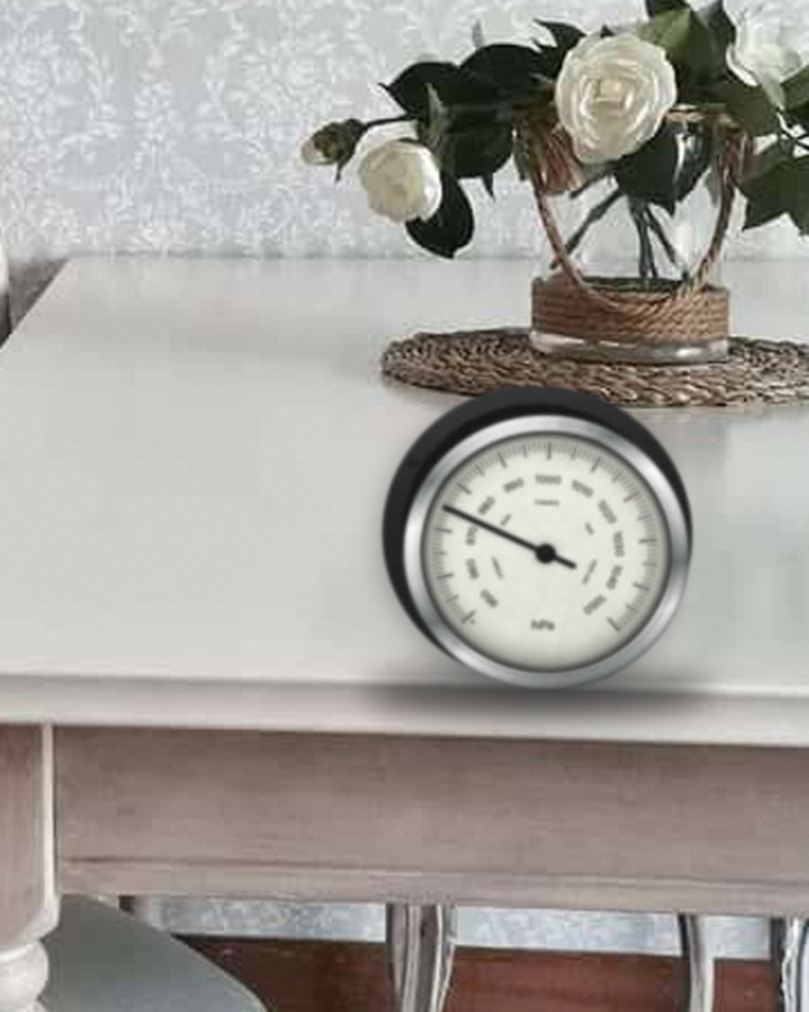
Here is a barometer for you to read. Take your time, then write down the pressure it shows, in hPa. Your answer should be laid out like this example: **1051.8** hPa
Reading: **975** hPa
